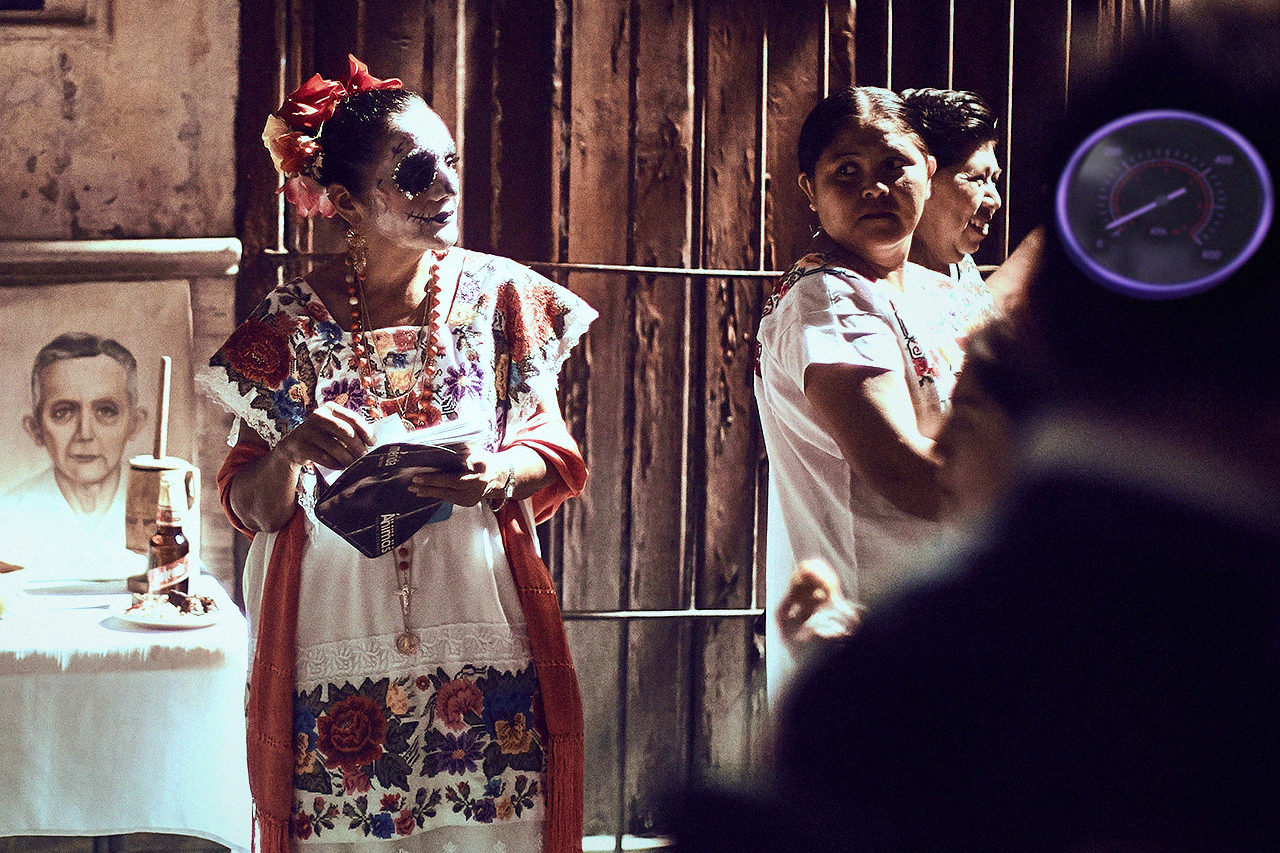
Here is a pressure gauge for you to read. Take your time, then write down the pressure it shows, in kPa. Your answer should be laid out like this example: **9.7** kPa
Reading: **20** kPa
